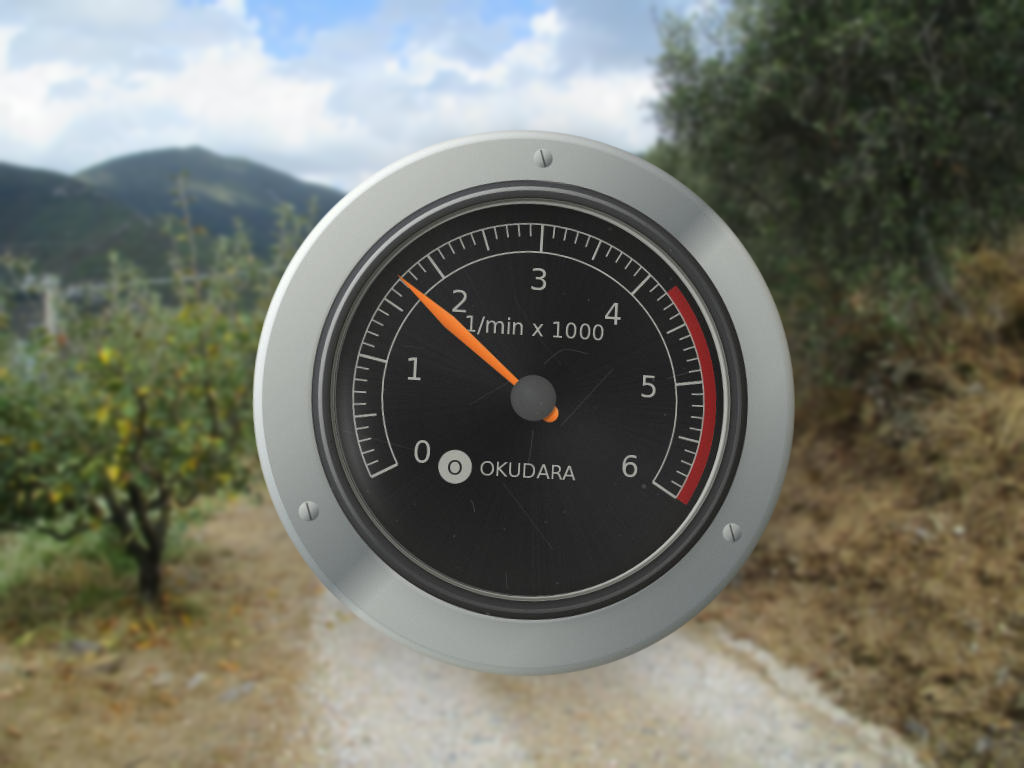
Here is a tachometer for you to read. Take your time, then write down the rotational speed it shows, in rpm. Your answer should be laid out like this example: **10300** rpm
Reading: **1700** rpm
